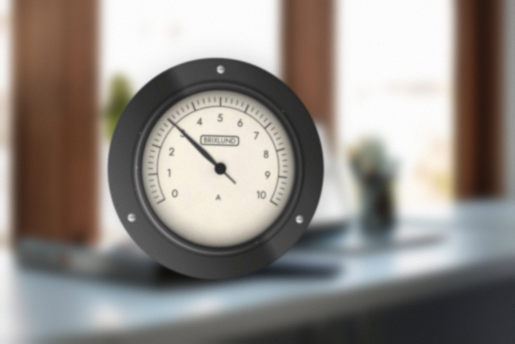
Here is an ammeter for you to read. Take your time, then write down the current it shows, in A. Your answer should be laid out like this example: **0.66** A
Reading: **3** A
